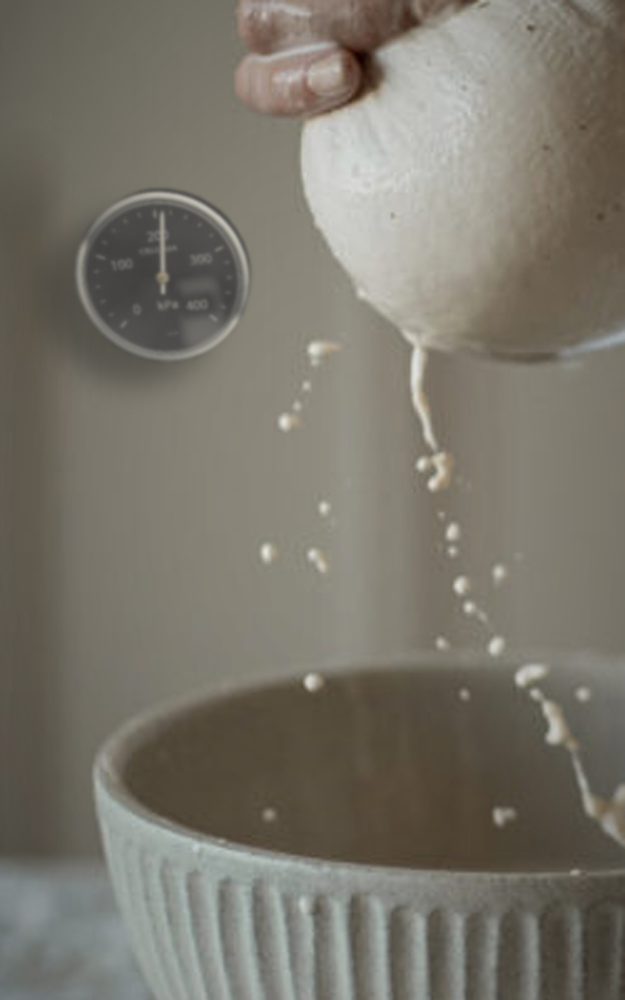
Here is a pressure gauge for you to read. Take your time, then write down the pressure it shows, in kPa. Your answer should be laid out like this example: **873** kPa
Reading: **210** kPa
